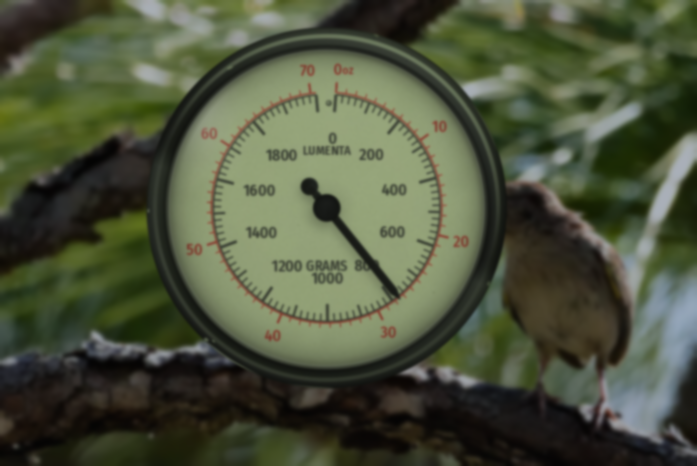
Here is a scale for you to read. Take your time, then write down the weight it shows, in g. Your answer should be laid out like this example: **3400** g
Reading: **780** g
